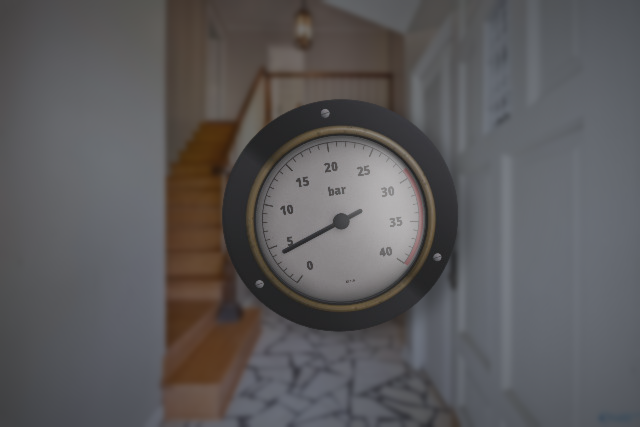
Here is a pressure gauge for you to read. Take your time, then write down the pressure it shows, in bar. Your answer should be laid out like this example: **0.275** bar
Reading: **4** bar
